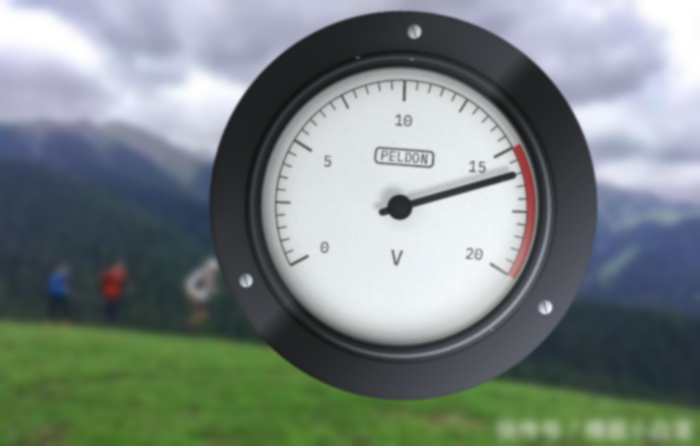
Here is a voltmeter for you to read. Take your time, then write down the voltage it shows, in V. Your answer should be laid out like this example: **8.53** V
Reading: **16** V
